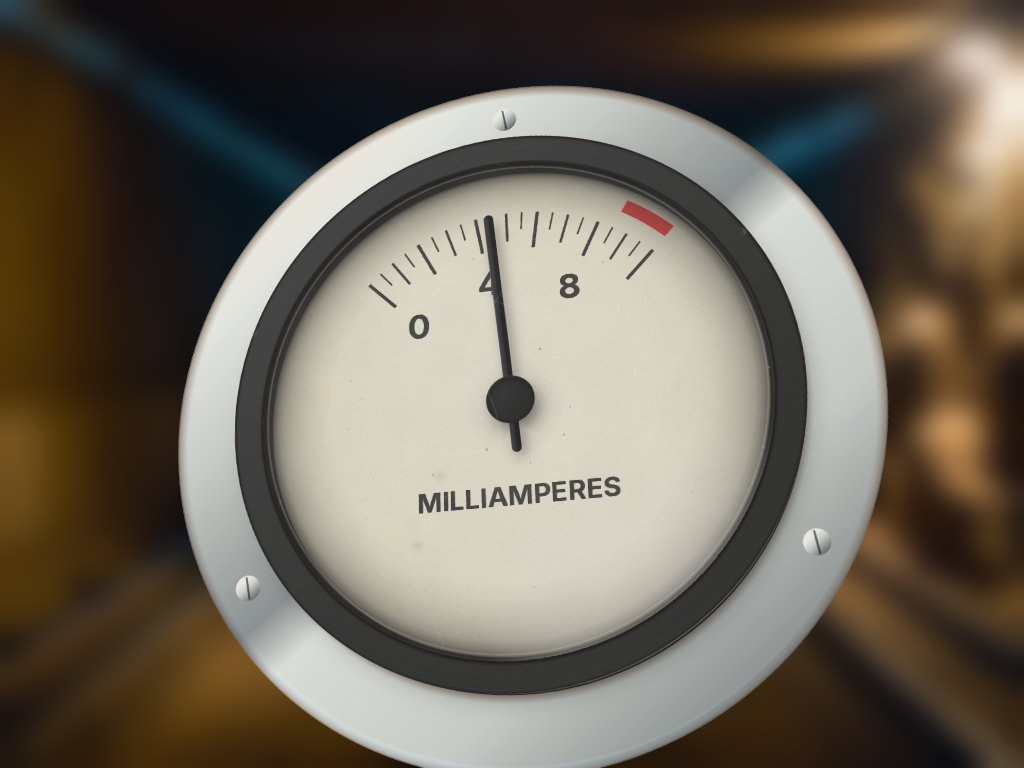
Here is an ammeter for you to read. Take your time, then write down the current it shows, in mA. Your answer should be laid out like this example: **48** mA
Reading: **4.5** mA
